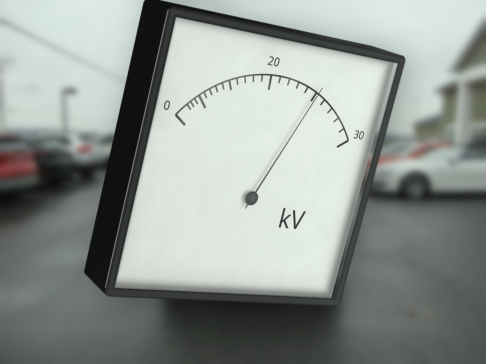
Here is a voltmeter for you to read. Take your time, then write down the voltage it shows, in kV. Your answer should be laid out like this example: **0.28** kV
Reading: **25** kV
